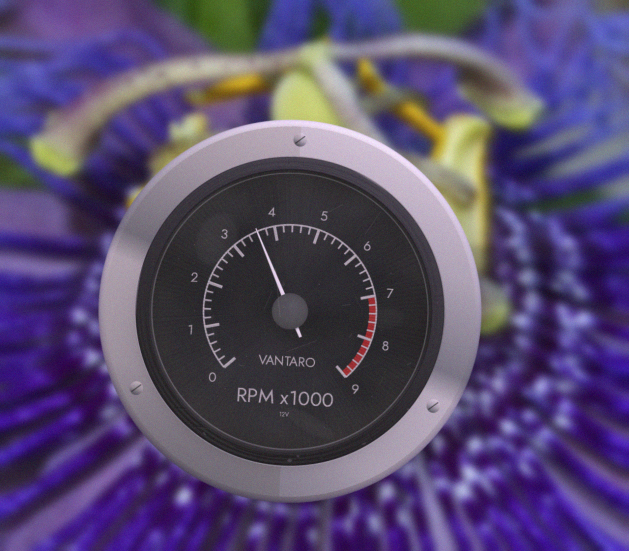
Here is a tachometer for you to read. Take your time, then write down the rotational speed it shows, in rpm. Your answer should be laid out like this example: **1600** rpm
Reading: **3600** rpm
